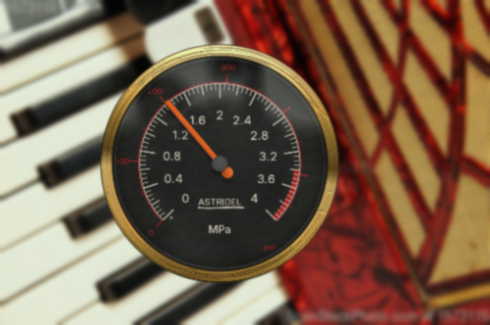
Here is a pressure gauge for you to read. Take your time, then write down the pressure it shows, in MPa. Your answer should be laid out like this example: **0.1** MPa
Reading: **1.4** MPa
